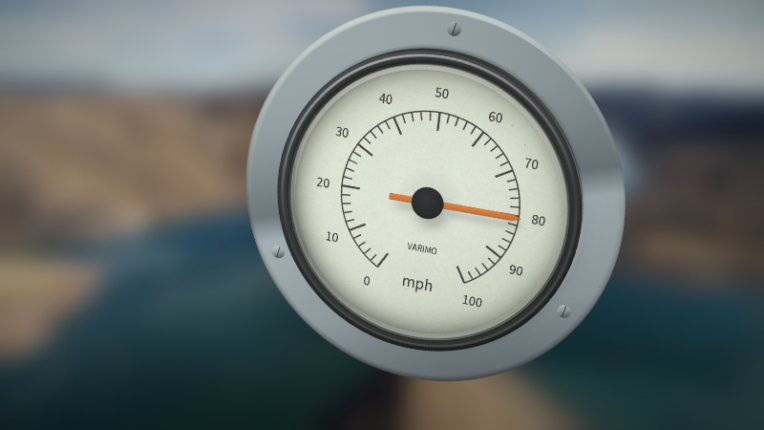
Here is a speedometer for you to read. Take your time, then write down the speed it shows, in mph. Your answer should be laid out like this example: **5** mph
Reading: **80** mph
